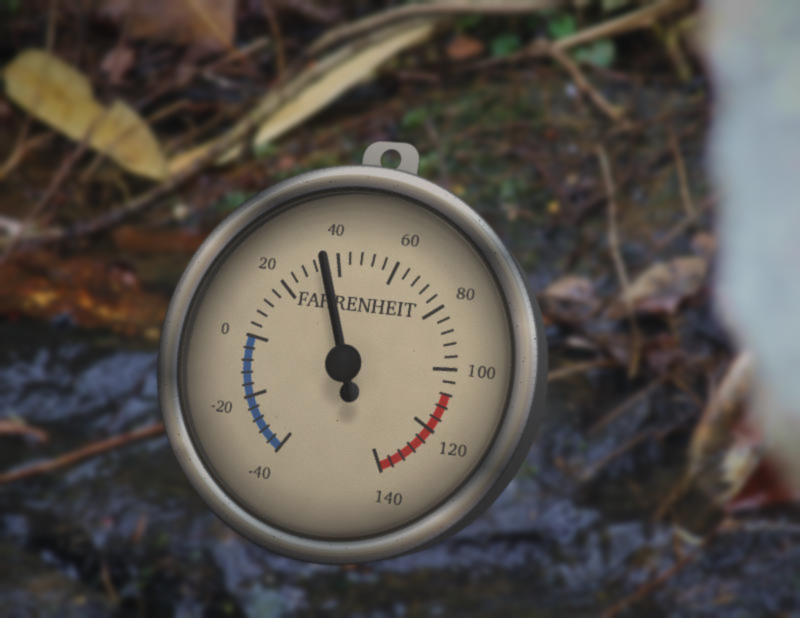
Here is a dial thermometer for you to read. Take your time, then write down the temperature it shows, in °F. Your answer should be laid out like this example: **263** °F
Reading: **36** °F
